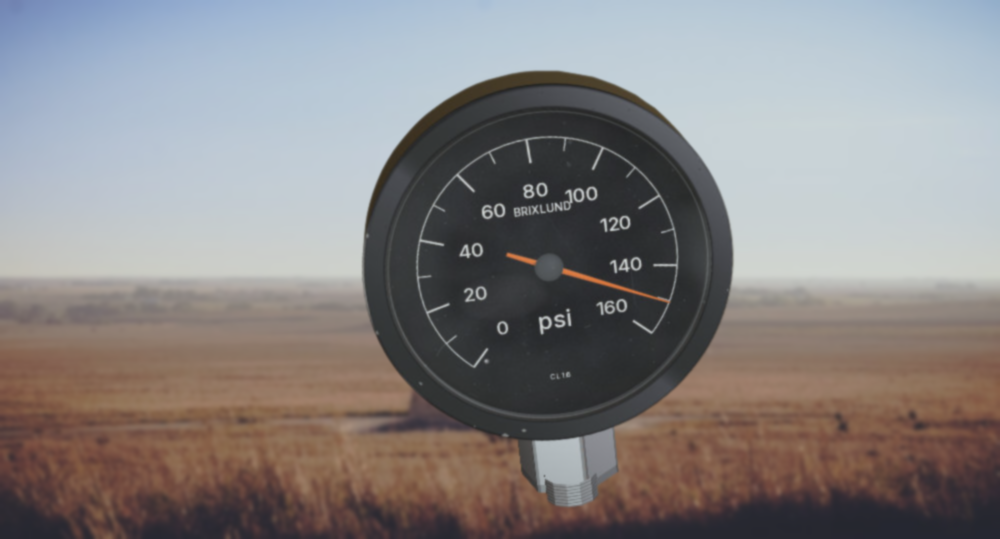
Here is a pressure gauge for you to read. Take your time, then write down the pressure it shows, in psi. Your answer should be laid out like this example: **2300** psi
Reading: **150** psi
